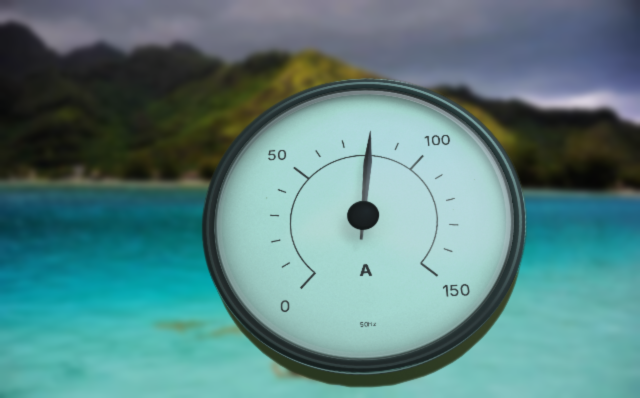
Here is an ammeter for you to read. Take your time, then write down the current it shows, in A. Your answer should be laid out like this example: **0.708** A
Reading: **80** A
